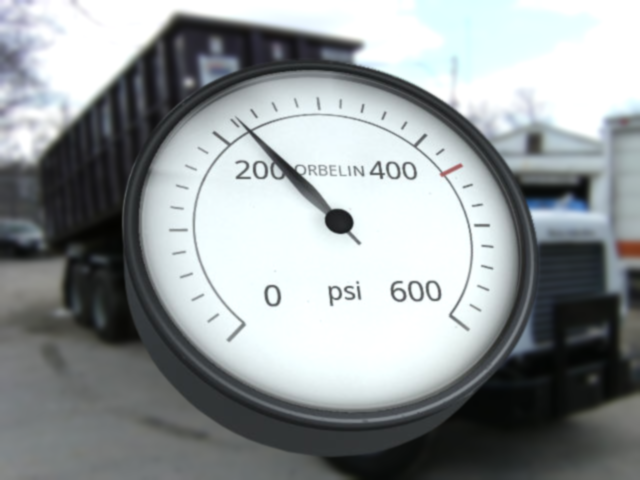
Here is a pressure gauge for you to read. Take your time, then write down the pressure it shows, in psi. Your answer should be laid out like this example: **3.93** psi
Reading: **220** psi
